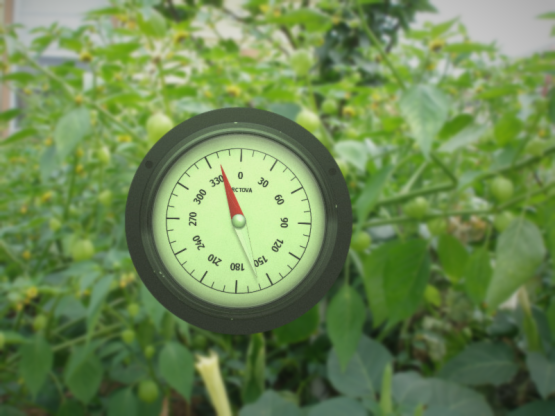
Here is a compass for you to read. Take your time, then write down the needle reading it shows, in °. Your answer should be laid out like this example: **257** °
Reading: **340** °
